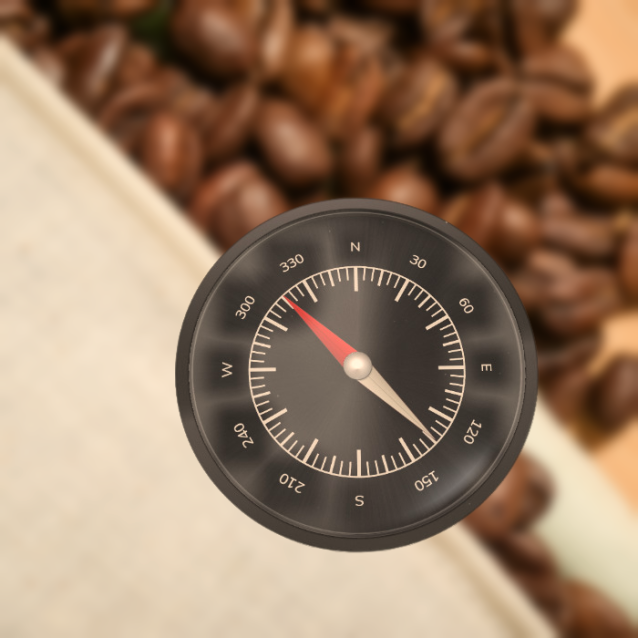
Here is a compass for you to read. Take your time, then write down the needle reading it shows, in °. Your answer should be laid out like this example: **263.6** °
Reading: **315** °
